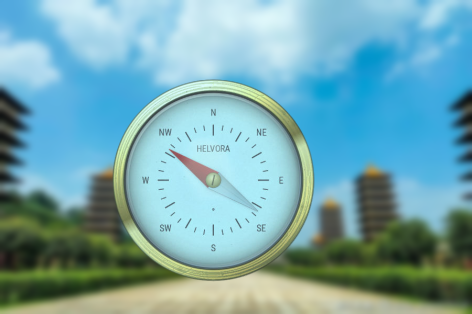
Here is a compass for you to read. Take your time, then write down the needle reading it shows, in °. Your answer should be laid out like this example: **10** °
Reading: **305** °
